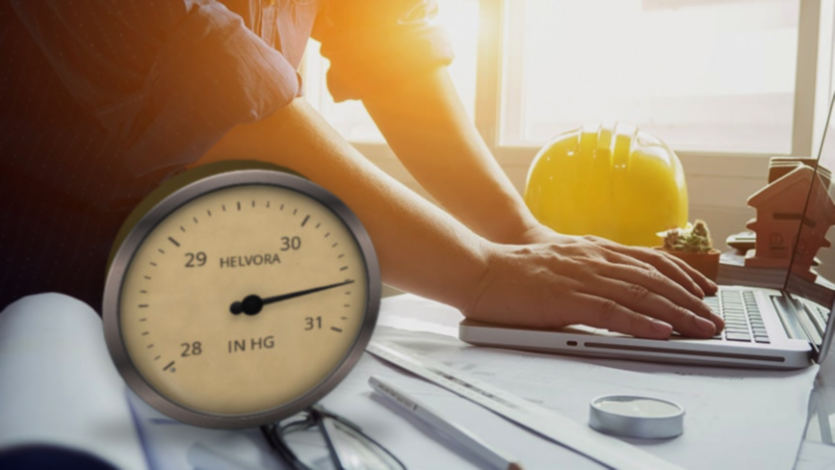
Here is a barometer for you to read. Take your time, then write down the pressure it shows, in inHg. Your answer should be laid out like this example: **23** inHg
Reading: **30.6** inHg
